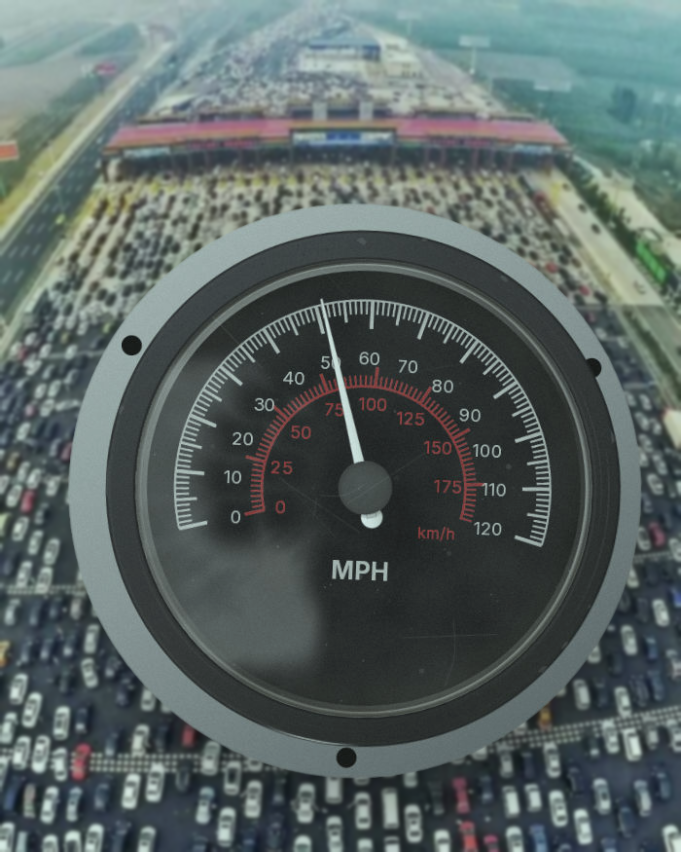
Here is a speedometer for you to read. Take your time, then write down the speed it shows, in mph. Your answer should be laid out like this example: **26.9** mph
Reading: **51** mph
